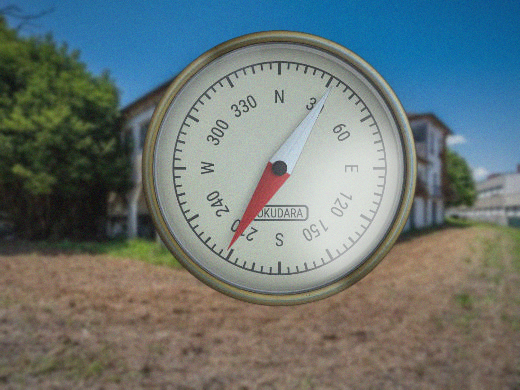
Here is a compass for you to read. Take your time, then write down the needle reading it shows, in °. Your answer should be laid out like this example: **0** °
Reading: **212.5** °
